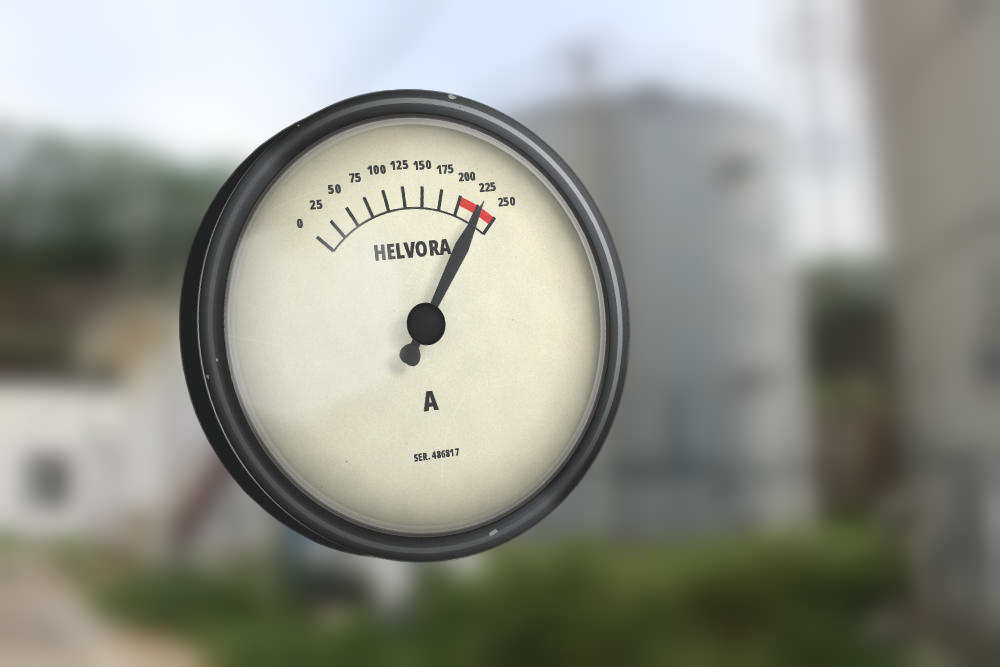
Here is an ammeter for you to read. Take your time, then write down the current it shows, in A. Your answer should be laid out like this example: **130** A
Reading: **225** A
